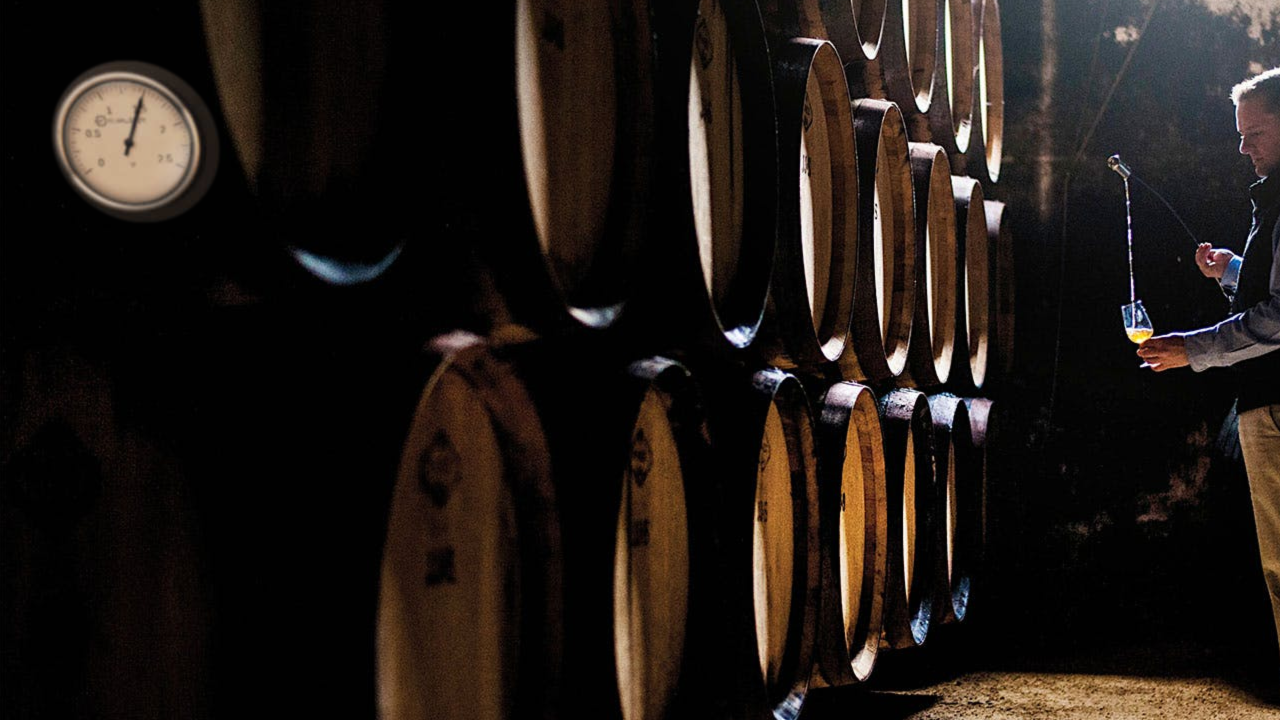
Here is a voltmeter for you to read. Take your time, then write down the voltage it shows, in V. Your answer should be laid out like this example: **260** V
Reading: **1.5** V
